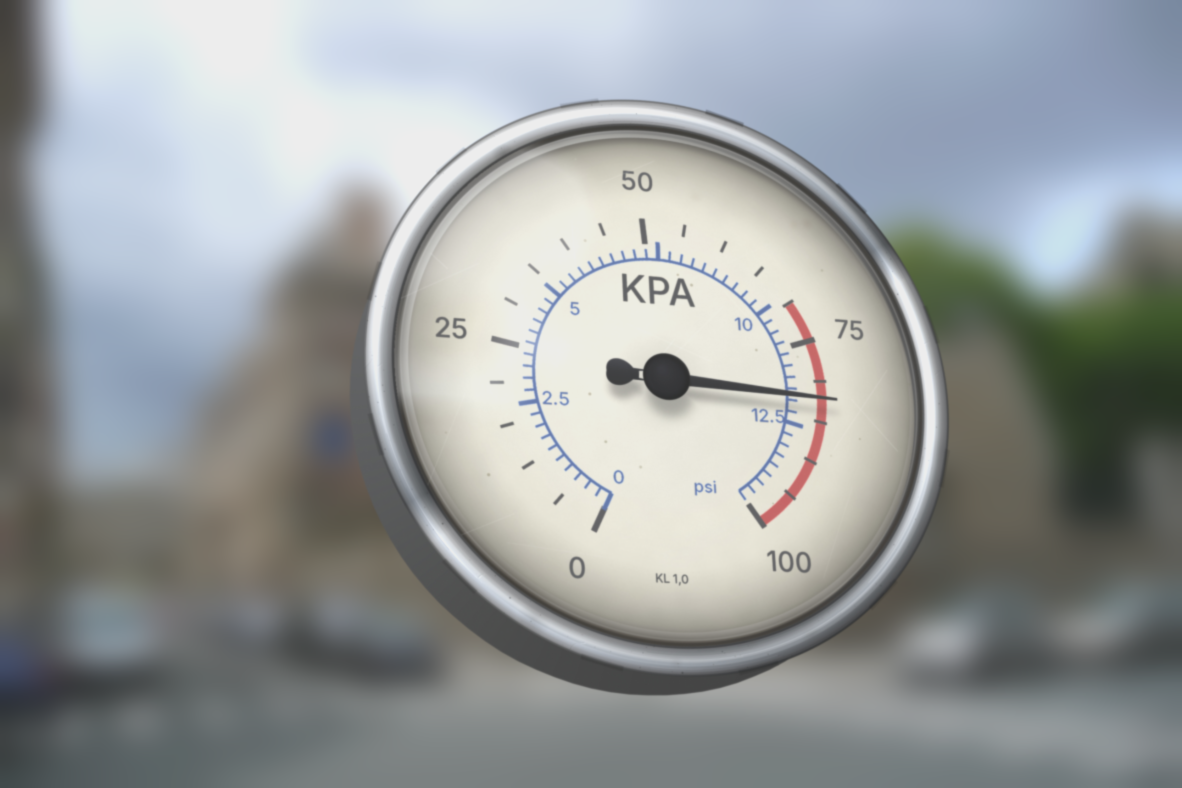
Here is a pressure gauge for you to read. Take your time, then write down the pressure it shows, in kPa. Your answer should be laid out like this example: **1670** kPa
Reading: **82.5** kPa
